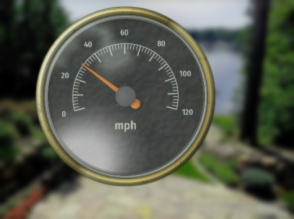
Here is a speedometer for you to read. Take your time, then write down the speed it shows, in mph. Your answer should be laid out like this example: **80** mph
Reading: **30** mph
